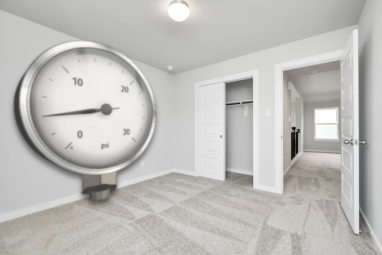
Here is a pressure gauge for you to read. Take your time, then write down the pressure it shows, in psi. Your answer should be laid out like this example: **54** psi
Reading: **4** psi
